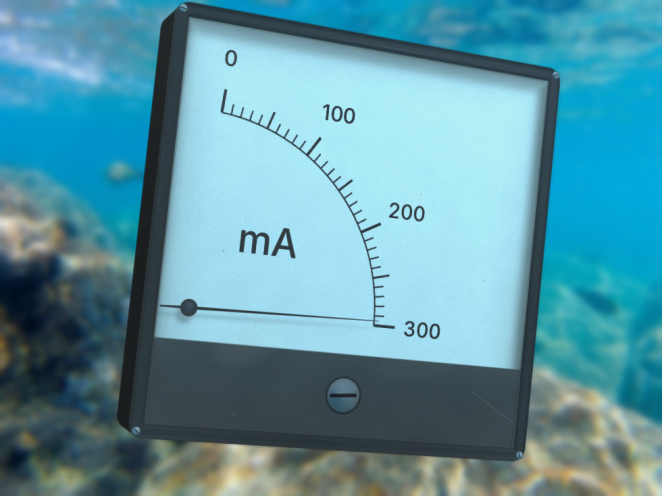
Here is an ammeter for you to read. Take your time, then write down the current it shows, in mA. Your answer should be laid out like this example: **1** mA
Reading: **295** mA
